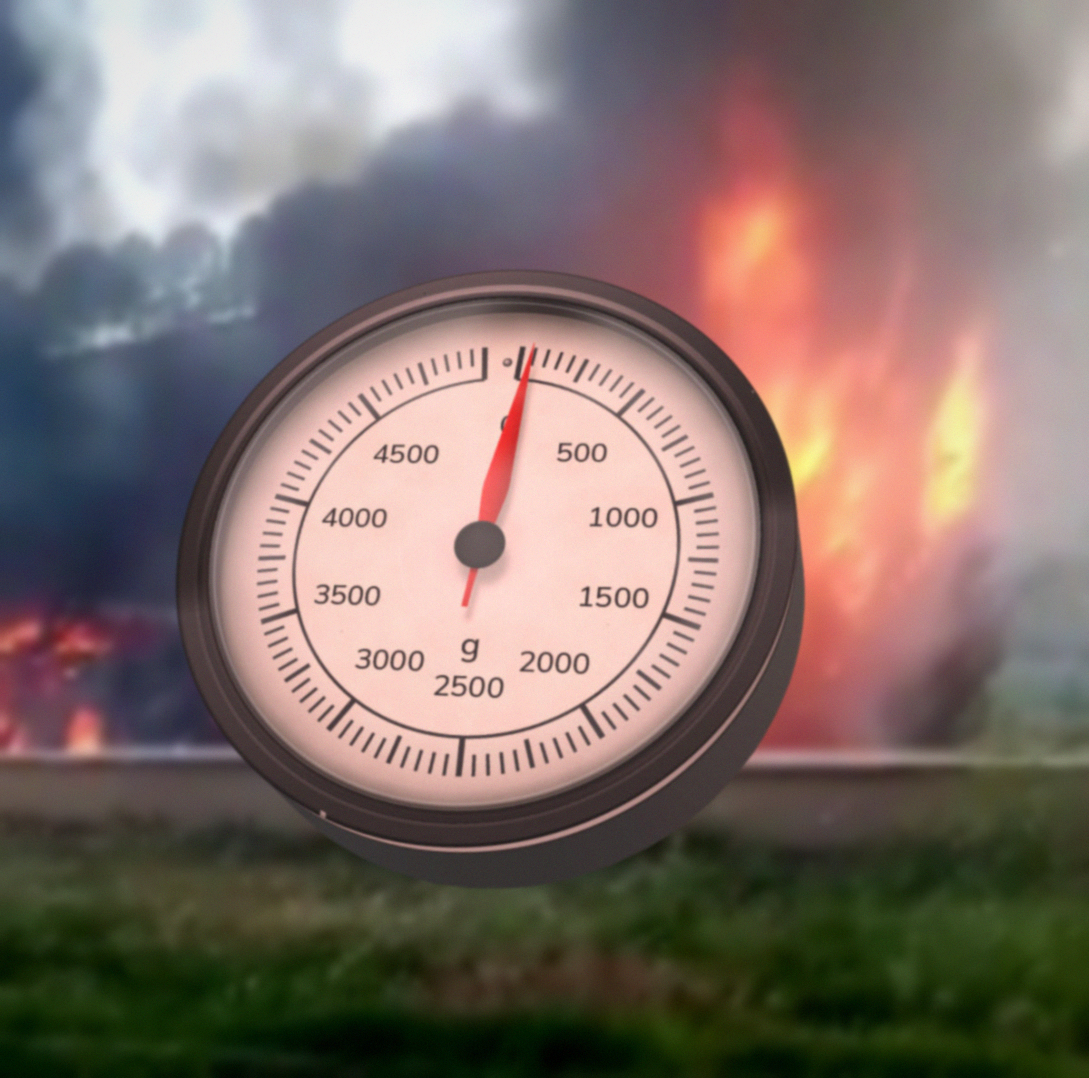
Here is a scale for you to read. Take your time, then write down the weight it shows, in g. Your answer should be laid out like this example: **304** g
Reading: **50** g
